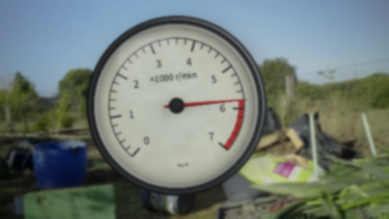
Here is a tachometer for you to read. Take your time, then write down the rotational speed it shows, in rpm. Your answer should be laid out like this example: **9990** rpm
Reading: **5800** rpm
